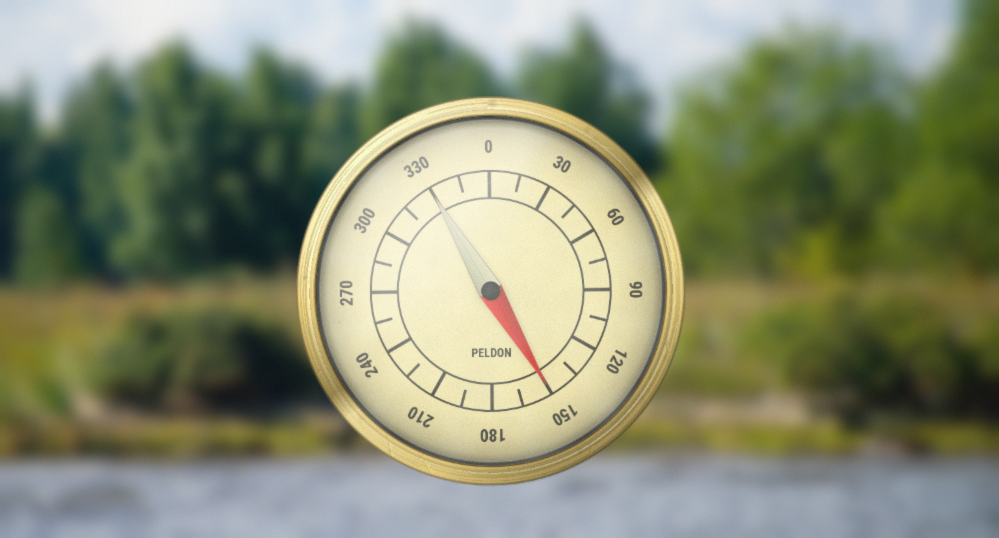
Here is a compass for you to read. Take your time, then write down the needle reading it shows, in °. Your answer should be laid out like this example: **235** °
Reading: **150** °
